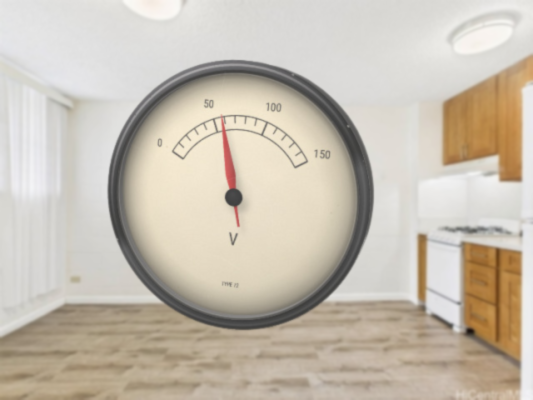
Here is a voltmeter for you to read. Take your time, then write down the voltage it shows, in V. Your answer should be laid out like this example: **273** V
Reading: **60** V
